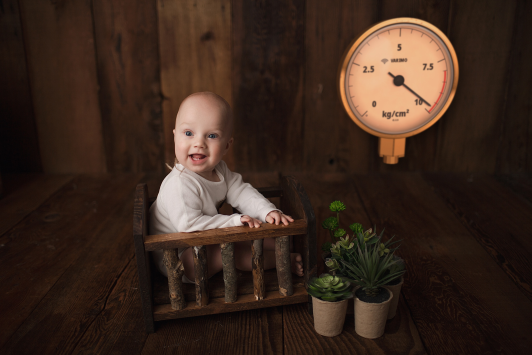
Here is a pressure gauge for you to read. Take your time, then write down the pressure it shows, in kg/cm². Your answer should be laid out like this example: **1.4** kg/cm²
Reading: **9.75** kg/cm²
